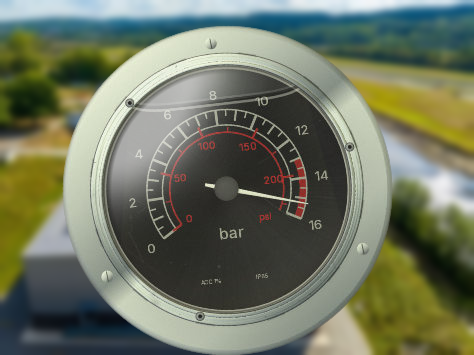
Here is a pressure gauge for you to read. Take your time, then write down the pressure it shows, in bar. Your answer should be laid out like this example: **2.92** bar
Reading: **15.25** bar
